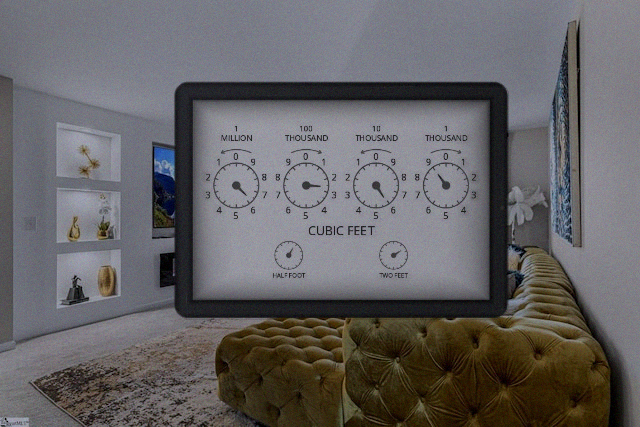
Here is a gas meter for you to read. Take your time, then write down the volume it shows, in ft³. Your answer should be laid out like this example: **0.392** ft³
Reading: **625900** ft³
